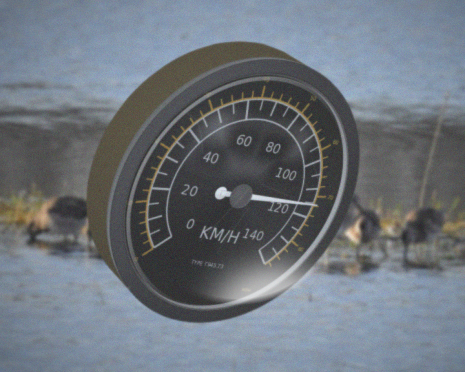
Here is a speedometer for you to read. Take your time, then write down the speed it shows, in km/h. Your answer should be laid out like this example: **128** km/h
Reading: **115** km/h
